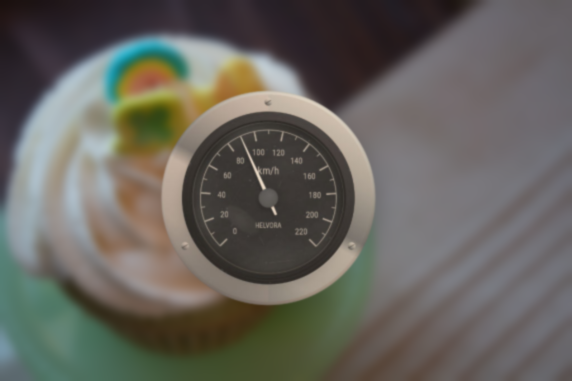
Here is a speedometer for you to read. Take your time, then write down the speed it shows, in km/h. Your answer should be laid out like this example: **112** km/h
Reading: **90** km/h
